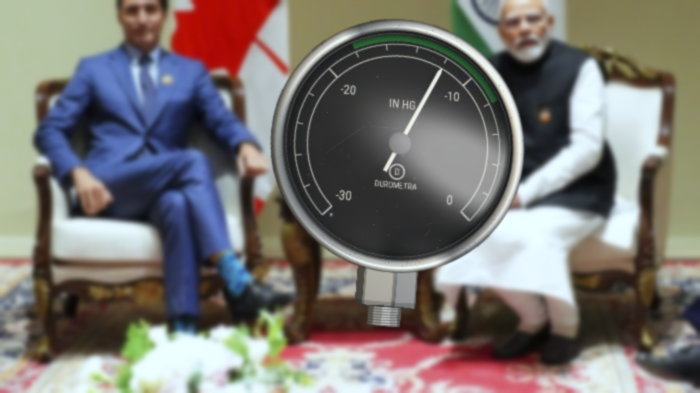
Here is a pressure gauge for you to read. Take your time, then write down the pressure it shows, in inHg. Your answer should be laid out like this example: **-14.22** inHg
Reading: **-12** inHg
